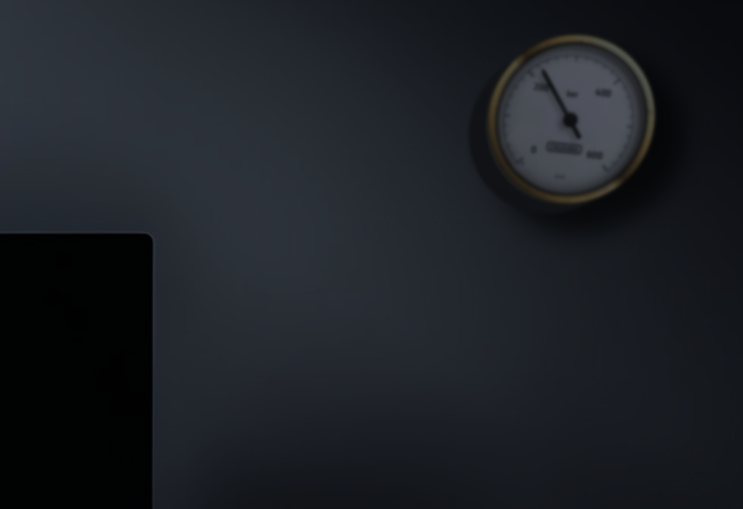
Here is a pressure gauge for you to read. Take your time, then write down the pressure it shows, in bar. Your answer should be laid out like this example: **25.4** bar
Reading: **220** bar
